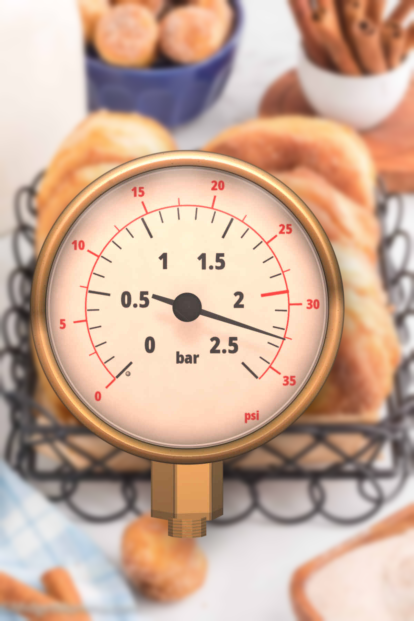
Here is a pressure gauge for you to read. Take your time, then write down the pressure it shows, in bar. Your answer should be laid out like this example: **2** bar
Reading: **2.25** bar
